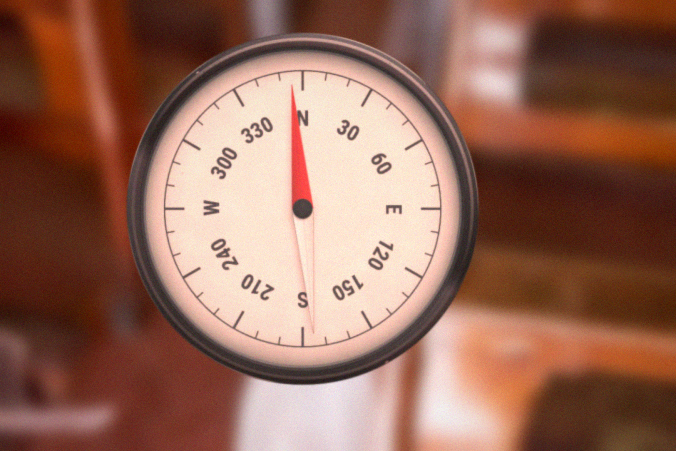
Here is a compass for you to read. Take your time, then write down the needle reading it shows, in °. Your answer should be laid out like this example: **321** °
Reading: **355** °
